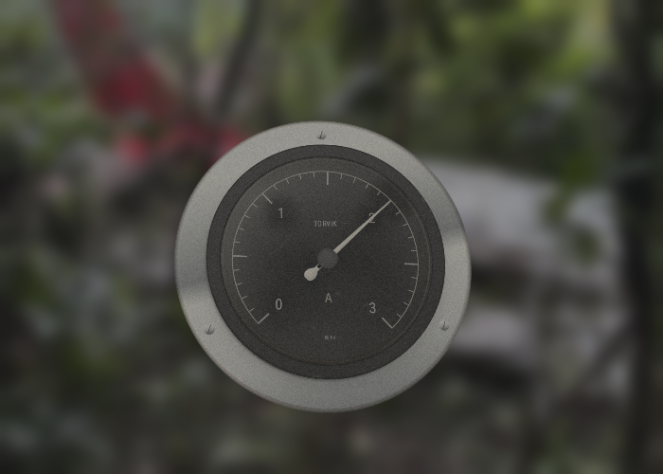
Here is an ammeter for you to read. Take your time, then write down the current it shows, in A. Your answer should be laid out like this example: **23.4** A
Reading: **2** A
